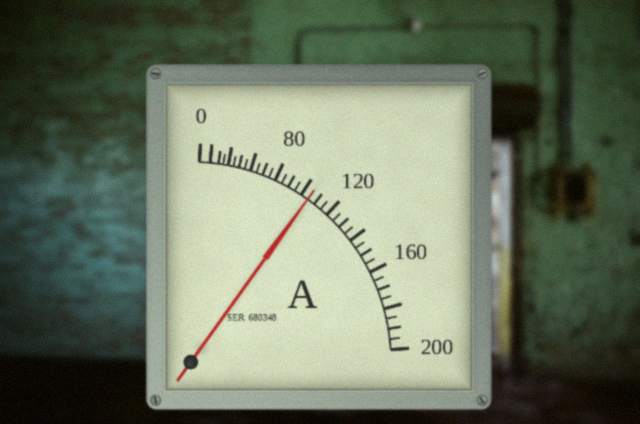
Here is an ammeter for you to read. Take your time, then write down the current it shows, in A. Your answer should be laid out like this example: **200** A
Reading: **105** A
